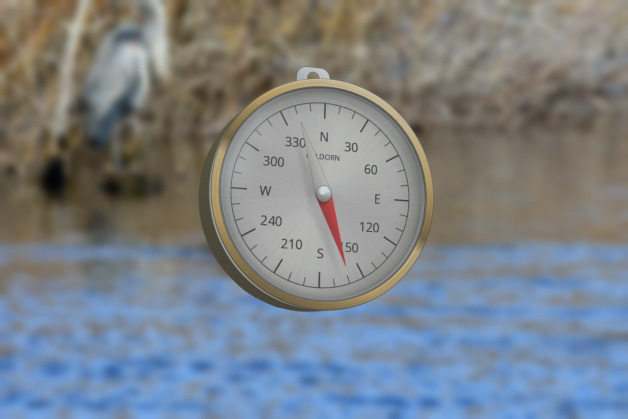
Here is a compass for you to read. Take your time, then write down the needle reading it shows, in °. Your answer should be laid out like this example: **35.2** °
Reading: **160** °
